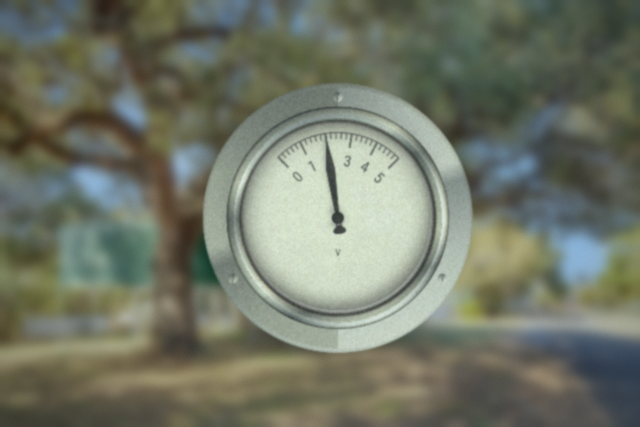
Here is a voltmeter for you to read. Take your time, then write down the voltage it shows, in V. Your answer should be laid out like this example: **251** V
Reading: **2** V
